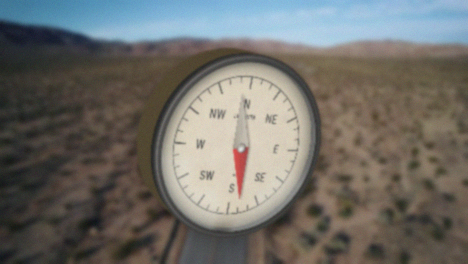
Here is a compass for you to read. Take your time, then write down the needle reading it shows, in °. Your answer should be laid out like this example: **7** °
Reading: **170** °
